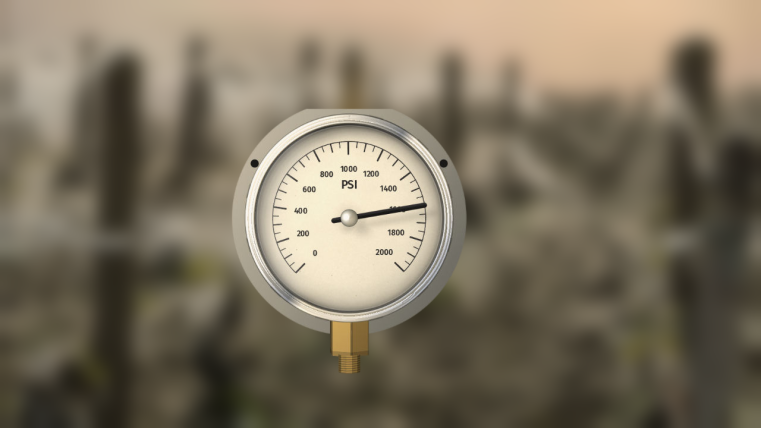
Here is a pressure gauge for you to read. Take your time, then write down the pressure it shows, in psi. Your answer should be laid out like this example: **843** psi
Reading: **1600** psi
